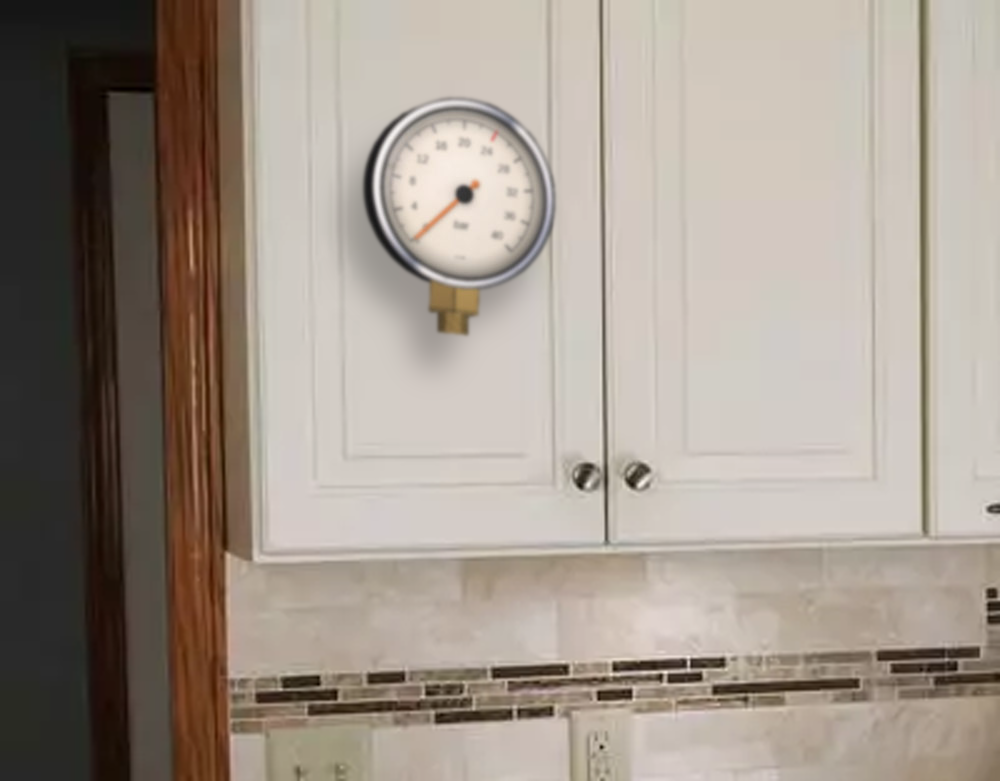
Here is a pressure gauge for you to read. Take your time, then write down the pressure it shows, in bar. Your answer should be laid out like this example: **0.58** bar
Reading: **0** bar
